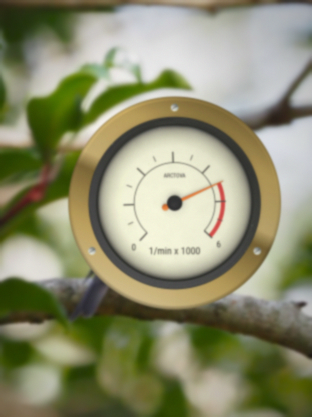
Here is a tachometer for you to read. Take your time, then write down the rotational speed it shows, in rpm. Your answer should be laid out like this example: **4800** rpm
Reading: **4500** rpm
